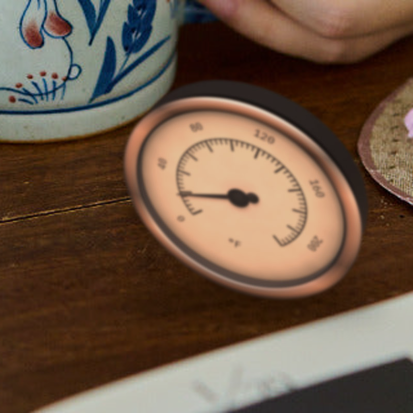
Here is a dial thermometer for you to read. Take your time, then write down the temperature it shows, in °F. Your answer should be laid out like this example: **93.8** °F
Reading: **20** °F
